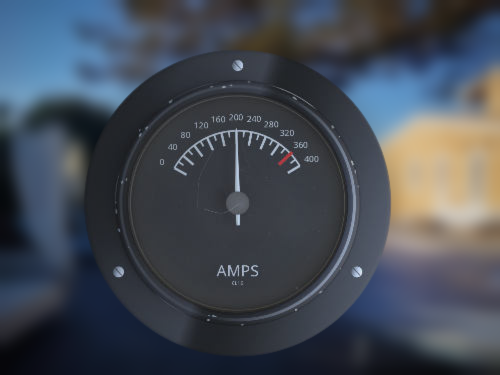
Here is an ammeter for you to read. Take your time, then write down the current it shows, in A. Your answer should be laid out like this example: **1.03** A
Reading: **200** A
